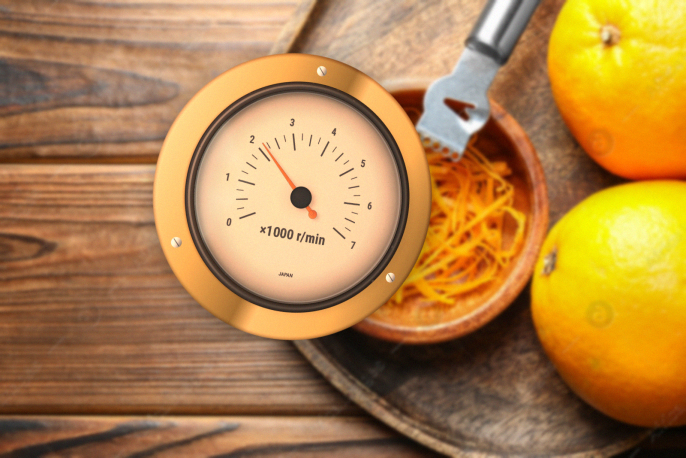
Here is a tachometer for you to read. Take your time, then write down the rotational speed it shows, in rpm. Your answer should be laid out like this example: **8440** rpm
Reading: **2125** rpm
